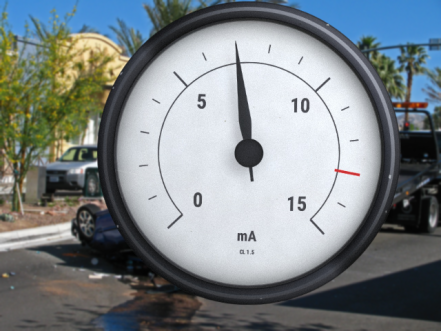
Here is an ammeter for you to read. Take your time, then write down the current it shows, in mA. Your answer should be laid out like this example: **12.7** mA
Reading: **7** mA
